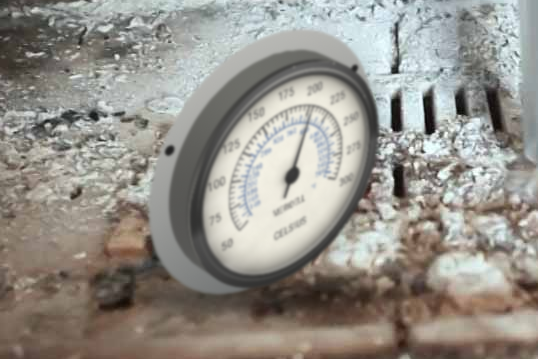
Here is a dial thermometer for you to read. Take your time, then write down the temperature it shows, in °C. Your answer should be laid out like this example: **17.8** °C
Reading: **200** °C
